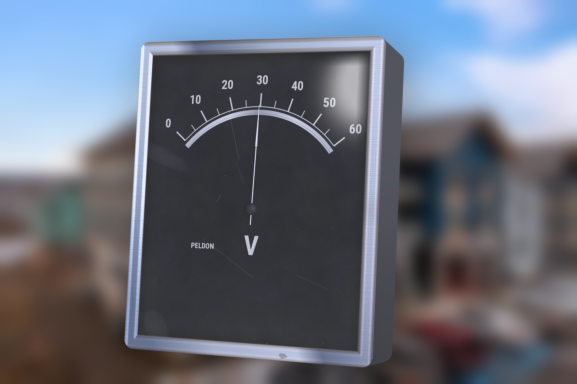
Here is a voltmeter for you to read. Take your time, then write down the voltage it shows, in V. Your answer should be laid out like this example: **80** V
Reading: **30** V
